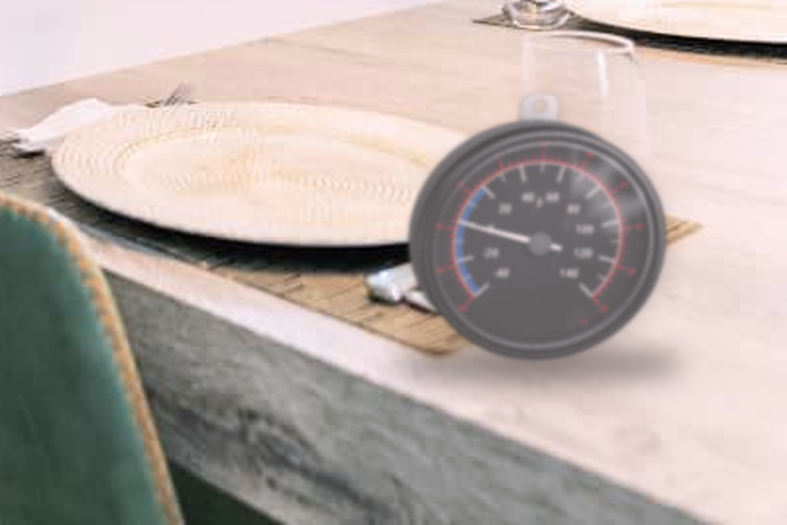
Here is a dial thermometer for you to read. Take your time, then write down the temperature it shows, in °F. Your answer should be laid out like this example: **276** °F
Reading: **0** °F
